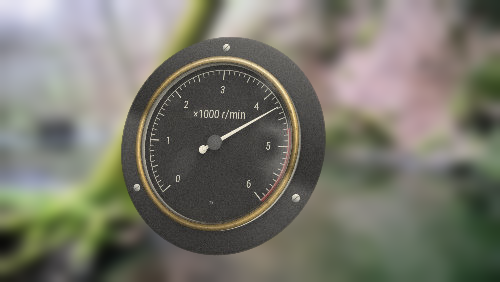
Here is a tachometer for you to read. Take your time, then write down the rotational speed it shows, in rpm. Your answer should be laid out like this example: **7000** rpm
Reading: **4300** rpm
